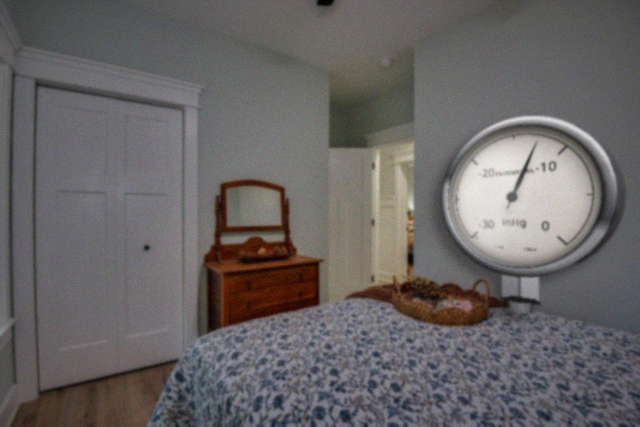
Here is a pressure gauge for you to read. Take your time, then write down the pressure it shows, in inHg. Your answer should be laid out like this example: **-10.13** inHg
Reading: **-12.5** inHg
